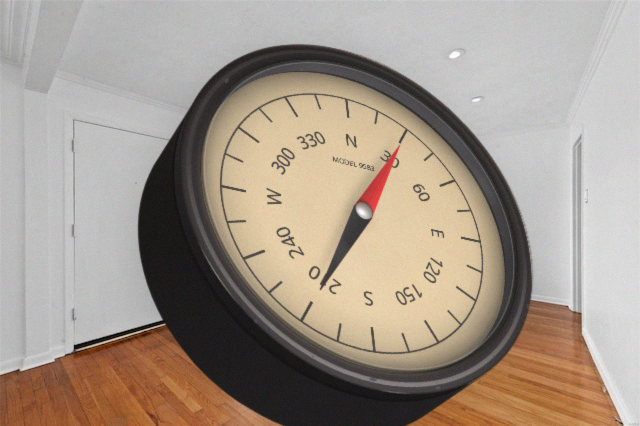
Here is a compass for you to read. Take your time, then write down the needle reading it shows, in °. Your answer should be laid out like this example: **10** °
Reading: **30** °
